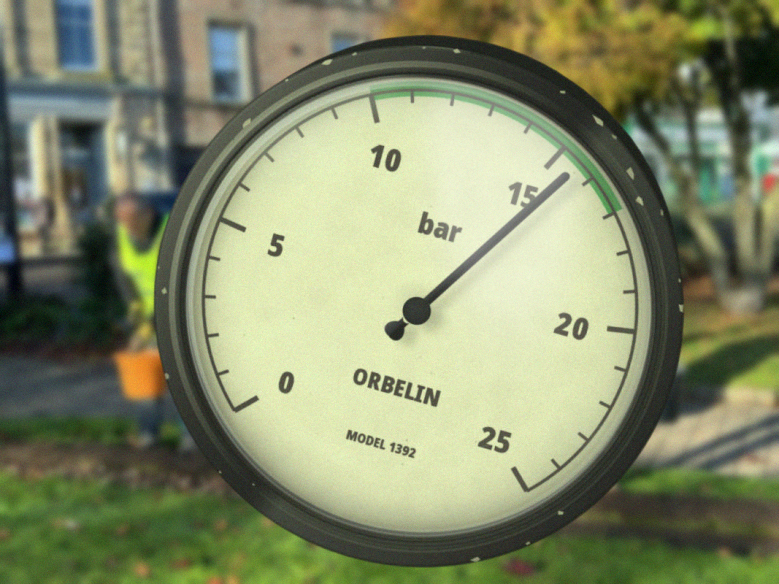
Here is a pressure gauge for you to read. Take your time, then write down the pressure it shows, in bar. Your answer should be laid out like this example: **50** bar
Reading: **15.5** bar
